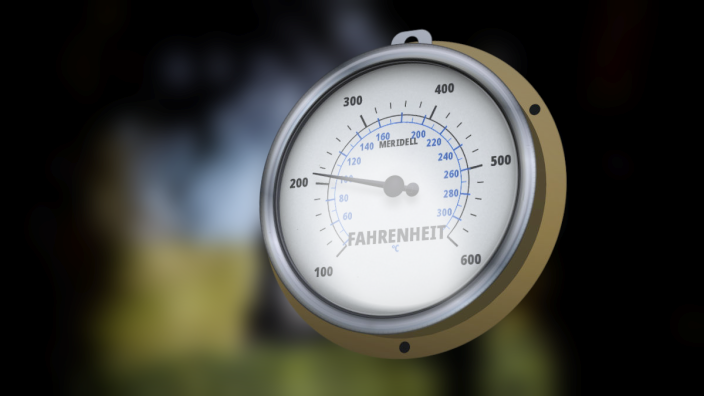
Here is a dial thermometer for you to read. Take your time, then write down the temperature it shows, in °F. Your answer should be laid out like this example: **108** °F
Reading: **210** °F
